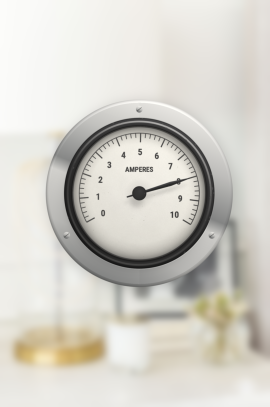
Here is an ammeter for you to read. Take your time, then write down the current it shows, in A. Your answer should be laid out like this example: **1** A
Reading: **8** A
